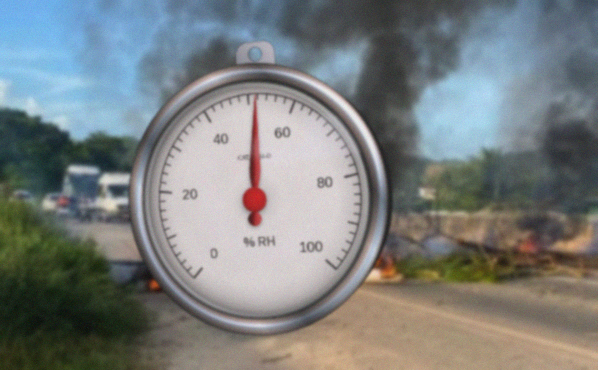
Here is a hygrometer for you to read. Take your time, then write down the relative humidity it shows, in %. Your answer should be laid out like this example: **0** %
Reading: **52** %
